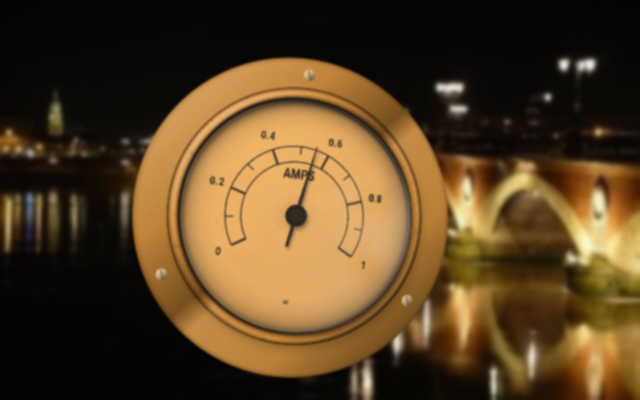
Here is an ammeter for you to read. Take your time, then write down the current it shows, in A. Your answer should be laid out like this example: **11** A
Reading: **0.55** A
